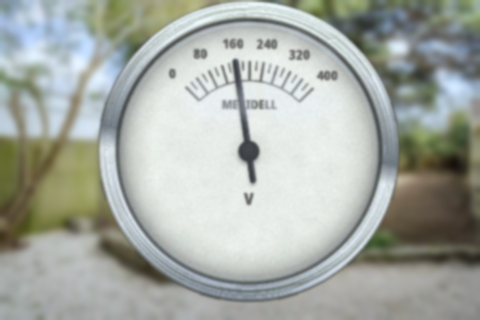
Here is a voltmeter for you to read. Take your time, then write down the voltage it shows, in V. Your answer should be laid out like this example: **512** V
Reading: **160** V
